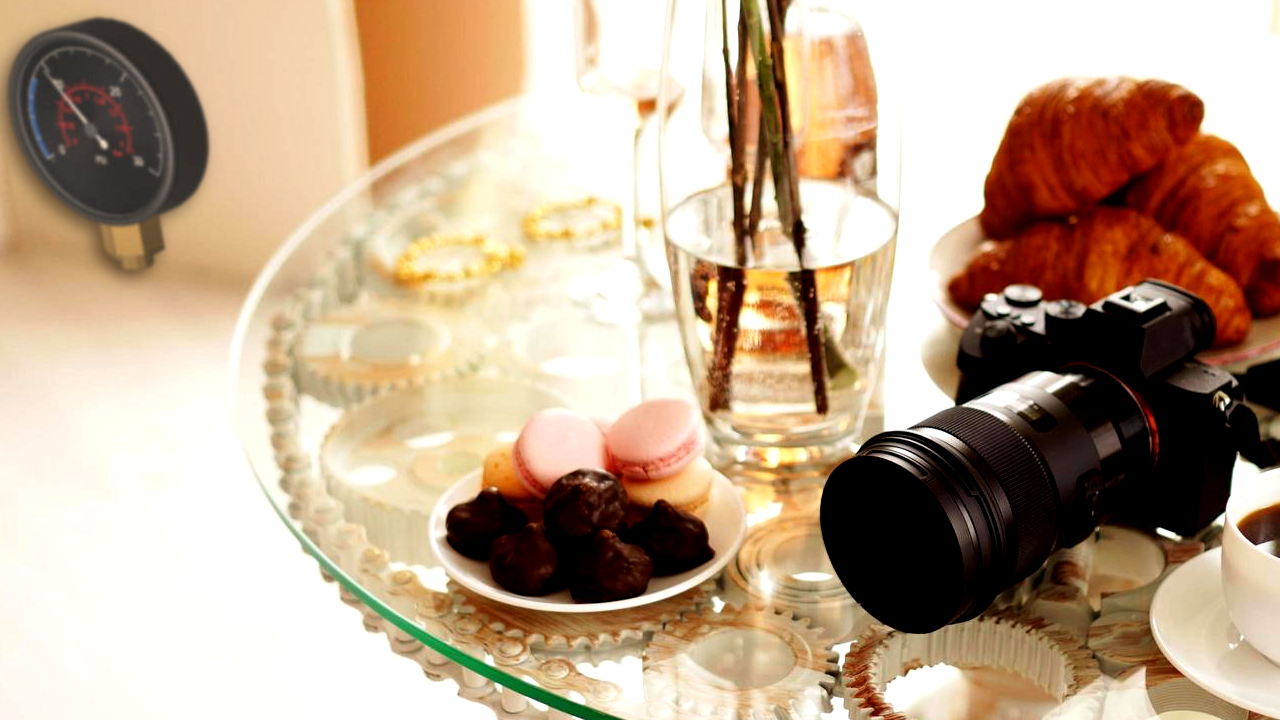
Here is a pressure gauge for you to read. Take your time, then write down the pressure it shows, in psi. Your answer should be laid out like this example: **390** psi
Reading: **10** psi
